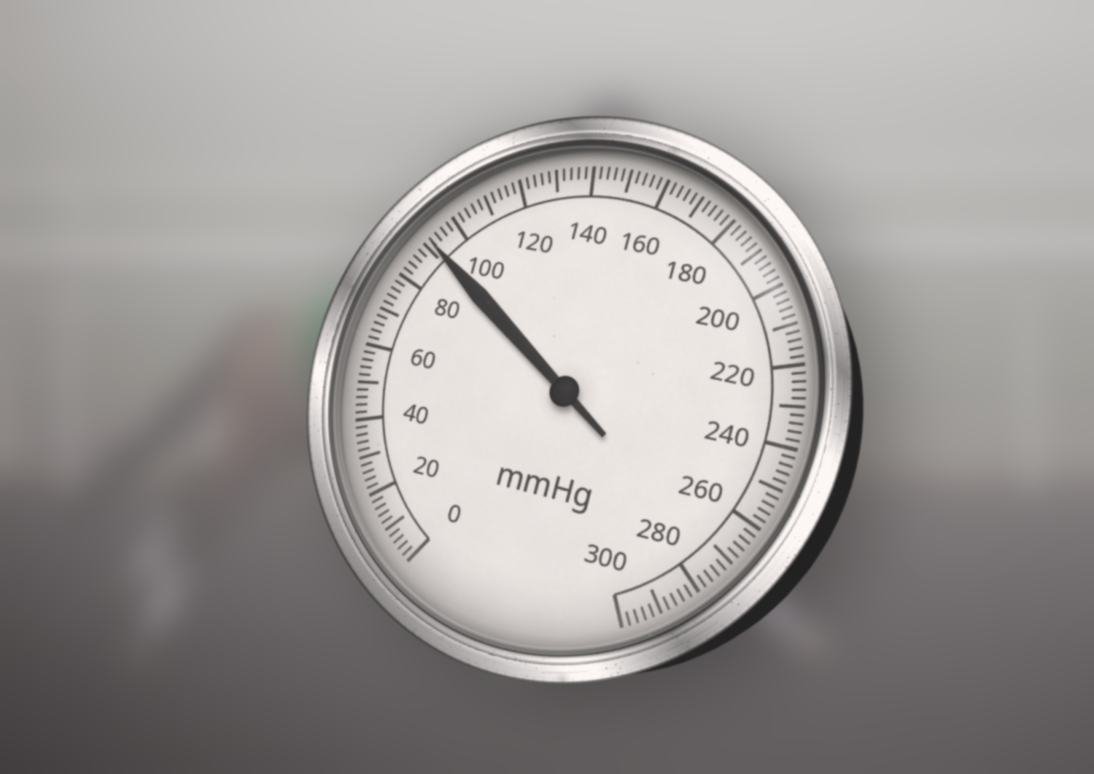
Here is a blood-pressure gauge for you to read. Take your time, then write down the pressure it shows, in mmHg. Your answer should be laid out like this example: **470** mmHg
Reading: **92** mmHg
